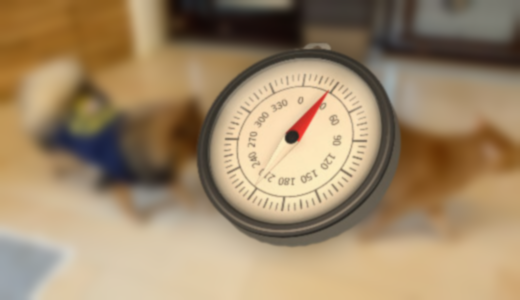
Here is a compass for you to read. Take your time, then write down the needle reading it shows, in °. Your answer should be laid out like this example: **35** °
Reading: **30** °
